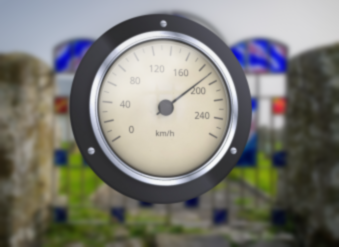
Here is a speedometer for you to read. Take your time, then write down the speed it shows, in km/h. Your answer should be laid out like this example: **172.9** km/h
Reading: **190** km/h
